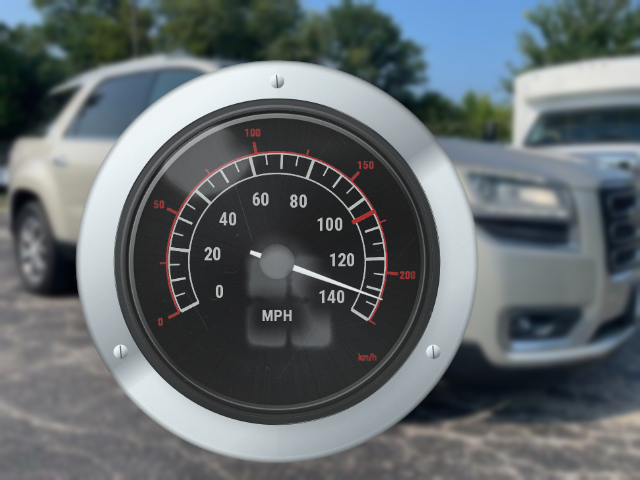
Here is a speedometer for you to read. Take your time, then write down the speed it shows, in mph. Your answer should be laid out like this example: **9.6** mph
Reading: **132.5** mph
